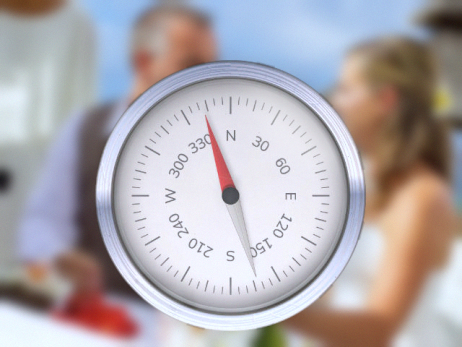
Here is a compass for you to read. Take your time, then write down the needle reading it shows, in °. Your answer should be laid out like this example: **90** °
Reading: **342.5** °
